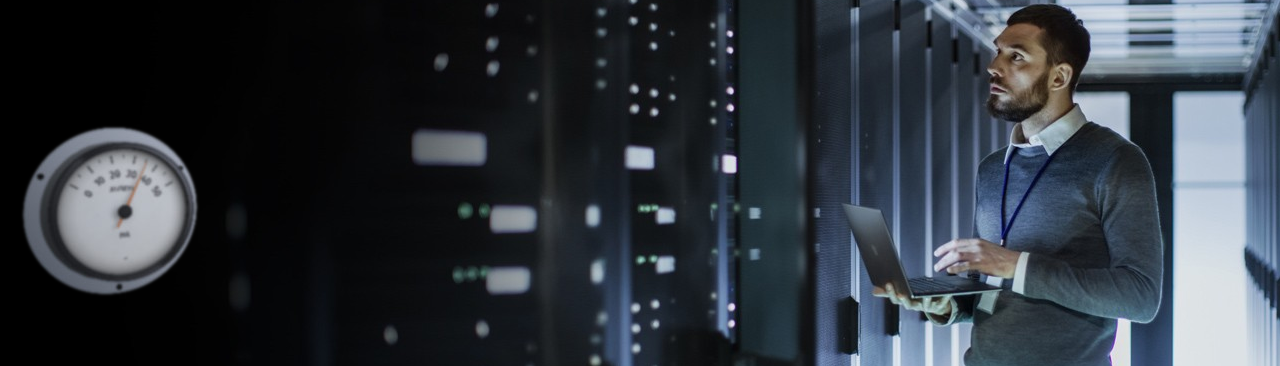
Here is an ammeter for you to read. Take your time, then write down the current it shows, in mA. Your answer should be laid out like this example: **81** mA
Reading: **35** mA
